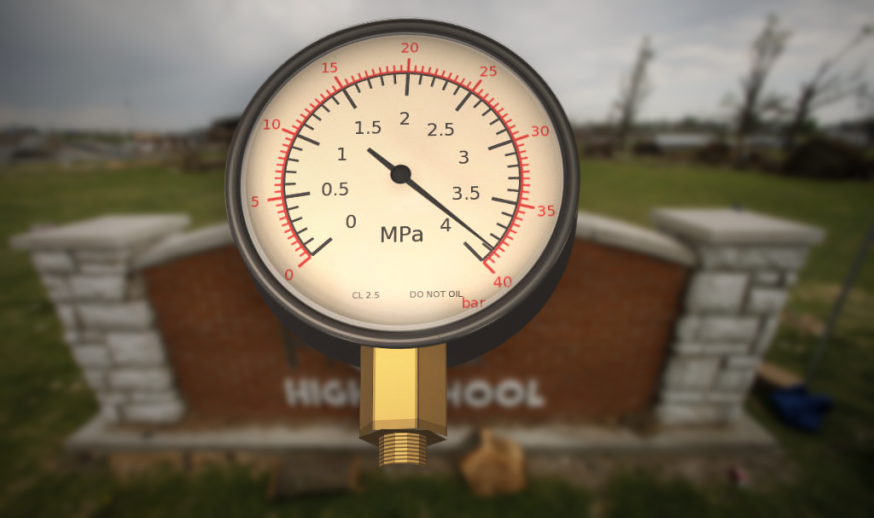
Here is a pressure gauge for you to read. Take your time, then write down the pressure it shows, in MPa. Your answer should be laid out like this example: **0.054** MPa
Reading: **3.9** MPa
